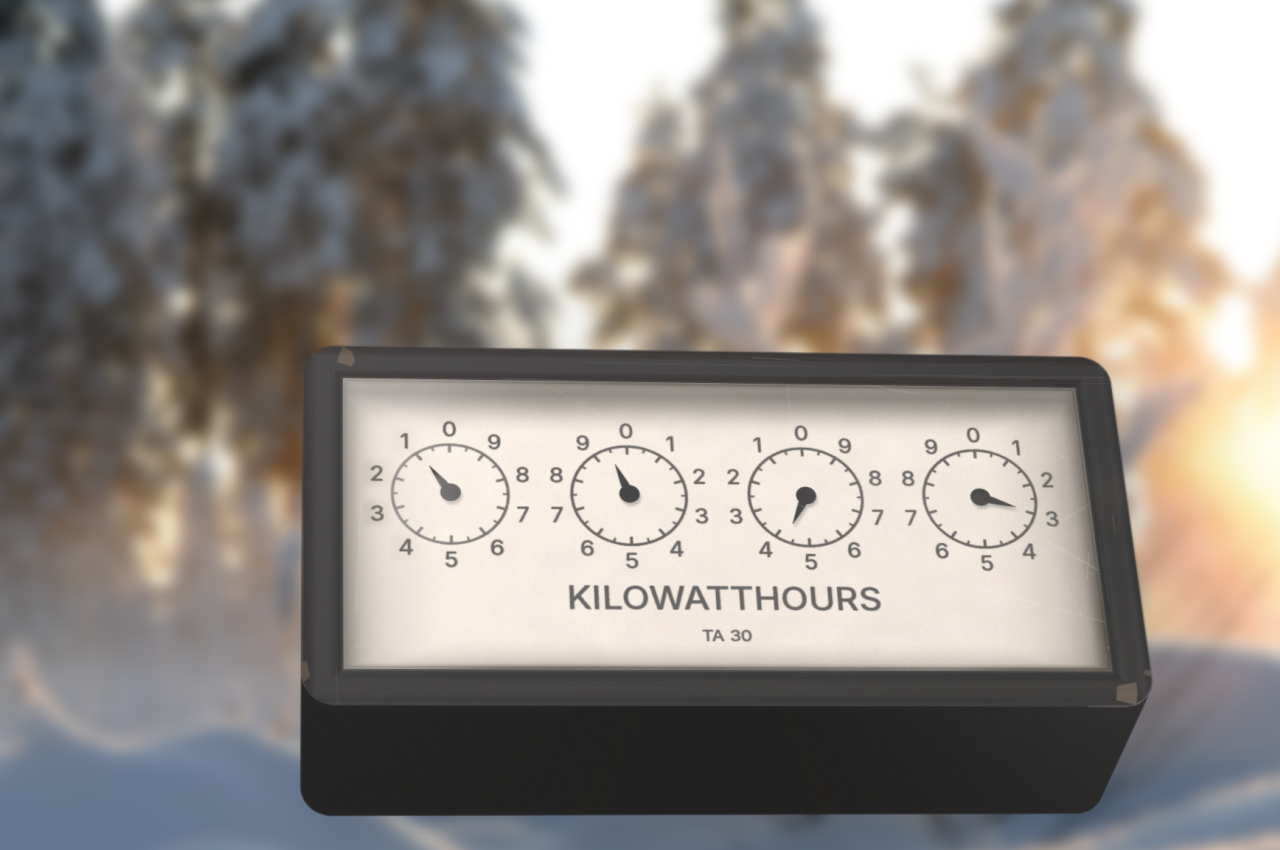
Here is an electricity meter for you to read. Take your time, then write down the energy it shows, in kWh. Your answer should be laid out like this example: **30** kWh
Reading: **943** kWh
